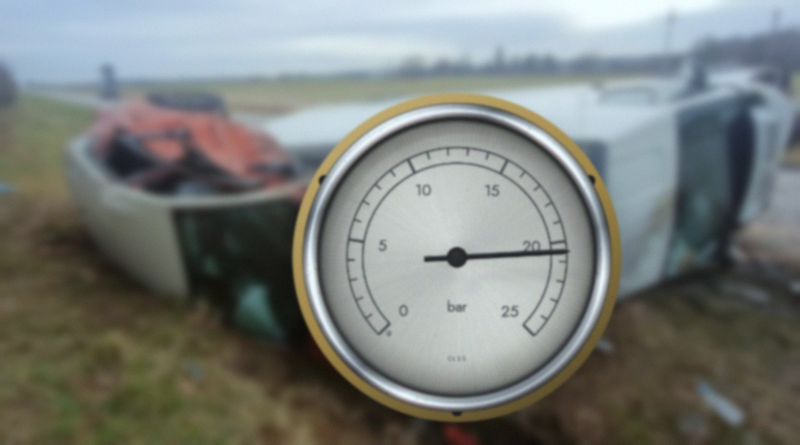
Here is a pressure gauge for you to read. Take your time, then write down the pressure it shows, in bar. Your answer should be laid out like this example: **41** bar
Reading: **20.5** bar
